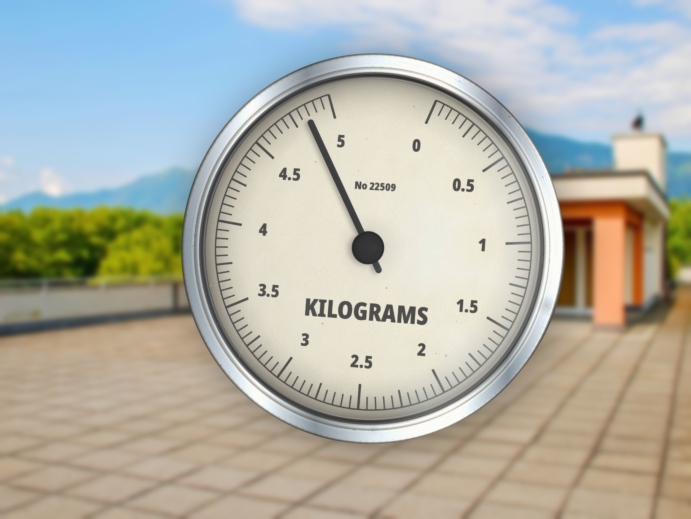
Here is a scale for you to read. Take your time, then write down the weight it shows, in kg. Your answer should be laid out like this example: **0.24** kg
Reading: **4.85** kg
